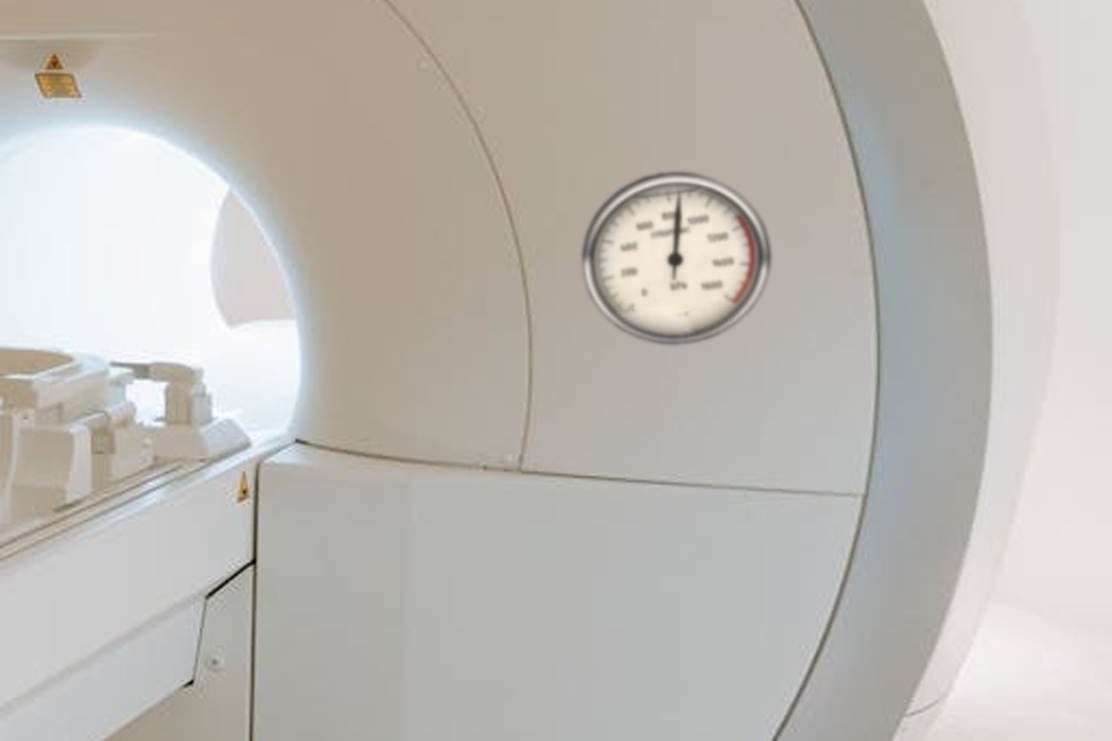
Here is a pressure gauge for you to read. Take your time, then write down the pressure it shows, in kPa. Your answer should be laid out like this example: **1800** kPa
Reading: **850** kPa
